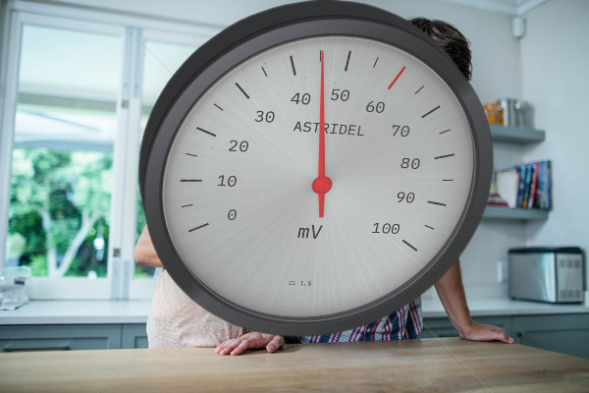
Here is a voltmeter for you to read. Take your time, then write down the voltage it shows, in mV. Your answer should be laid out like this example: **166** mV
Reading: **45** mV
